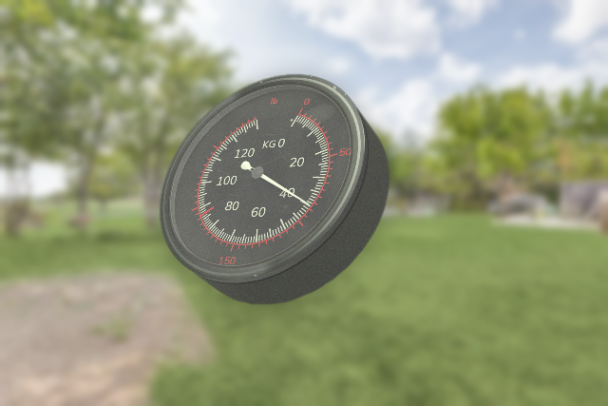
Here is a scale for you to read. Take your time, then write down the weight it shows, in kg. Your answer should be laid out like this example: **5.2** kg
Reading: **40** kg
